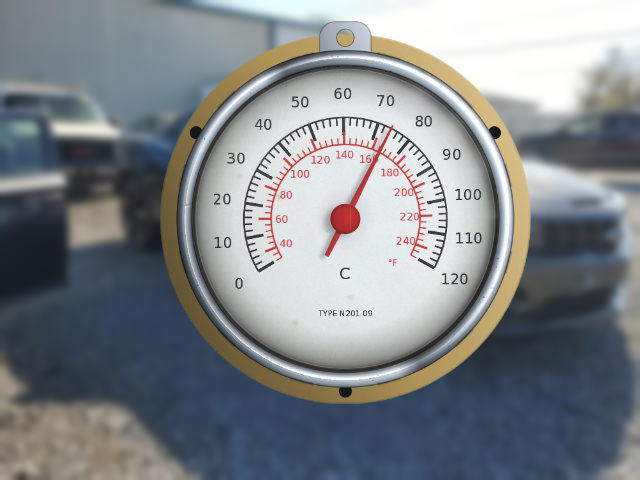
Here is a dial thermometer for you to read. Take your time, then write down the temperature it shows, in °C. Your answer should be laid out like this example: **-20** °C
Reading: **74** °C
